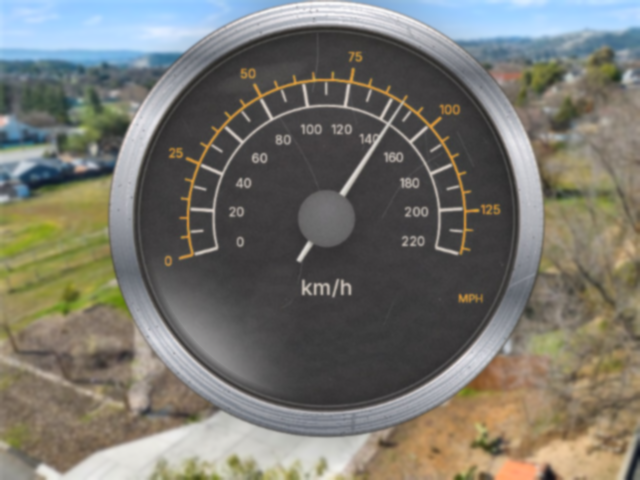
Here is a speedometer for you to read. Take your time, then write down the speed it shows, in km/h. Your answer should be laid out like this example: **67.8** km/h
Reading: **145** km/h
